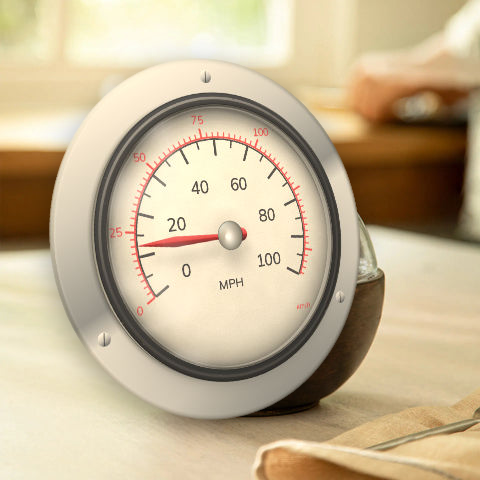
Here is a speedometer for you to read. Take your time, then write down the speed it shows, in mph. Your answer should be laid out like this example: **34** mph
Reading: **12.5** mph
